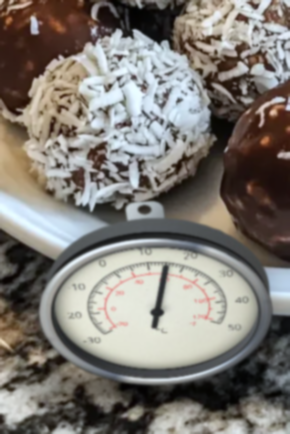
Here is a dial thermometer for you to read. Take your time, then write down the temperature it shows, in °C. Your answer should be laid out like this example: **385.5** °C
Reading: **15** °C
